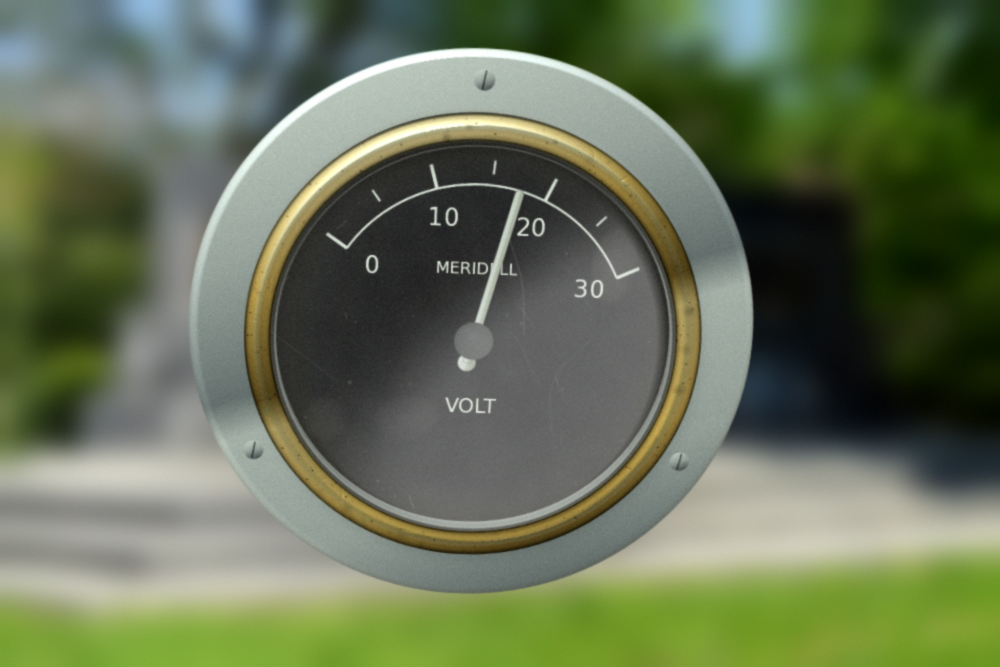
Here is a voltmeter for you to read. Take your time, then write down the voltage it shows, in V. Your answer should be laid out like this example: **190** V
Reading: **17.5** V
